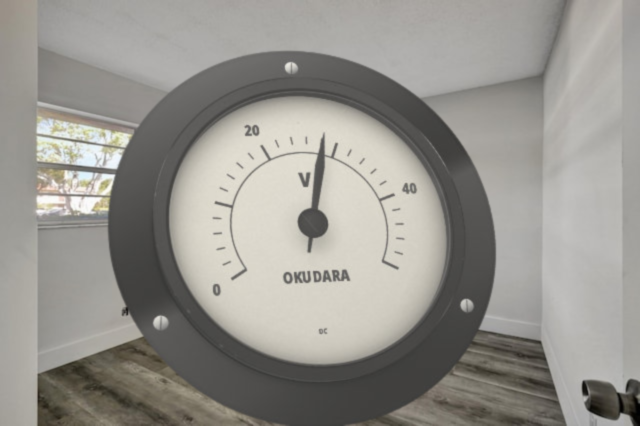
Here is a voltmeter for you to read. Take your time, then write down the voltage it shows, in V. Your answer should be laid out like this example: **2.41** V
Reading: **28** V
